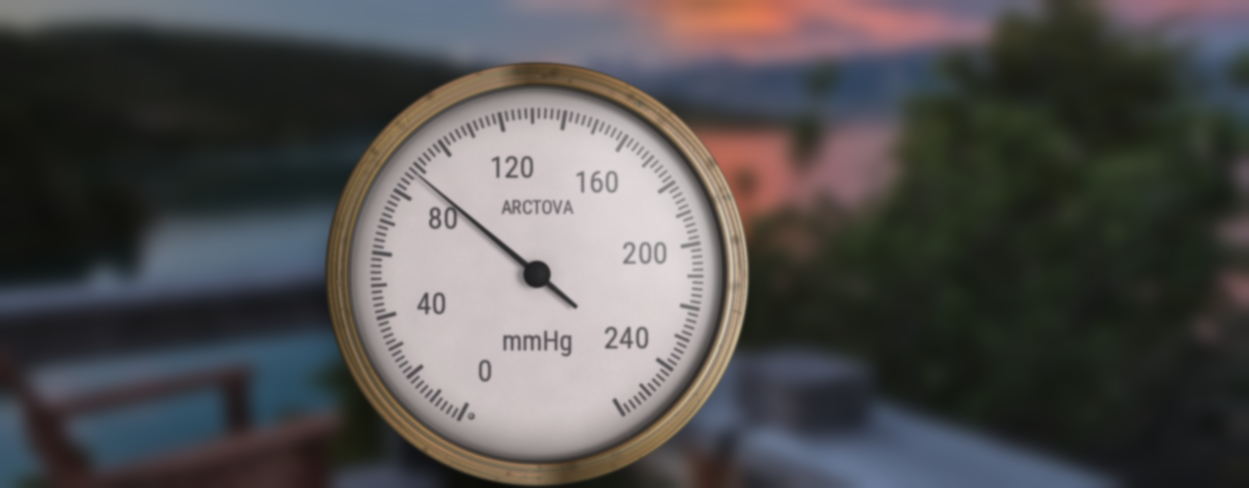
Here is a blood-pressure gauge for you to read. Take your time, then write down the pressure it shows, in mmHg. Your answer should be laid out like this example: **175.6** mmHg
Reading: **88** mmHg
